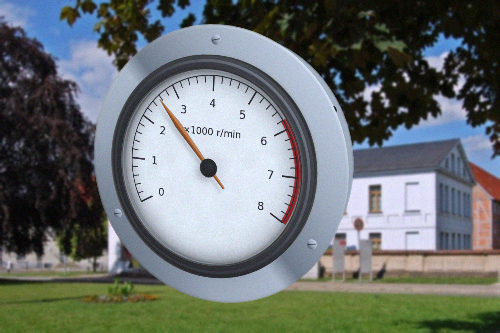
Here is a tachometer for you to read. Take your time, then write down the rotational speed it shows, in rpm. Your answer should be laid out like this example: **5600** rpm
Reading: **2600** rpm
